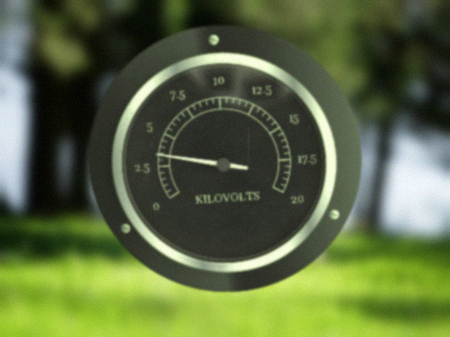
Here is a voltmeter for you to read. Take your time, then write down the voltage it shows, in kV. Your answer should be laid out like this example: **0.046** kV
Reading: **3.5** kV
